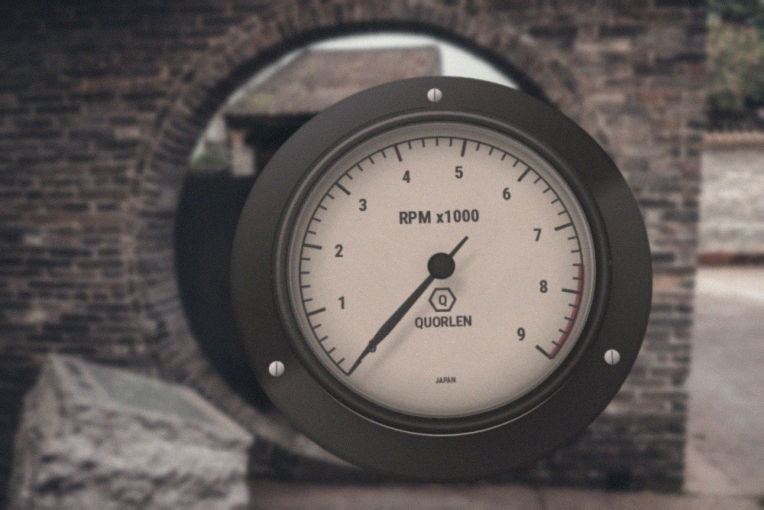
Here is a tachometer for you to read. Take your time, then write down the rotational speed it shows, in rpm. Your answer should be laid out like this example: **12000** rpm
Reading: **0** rpm
